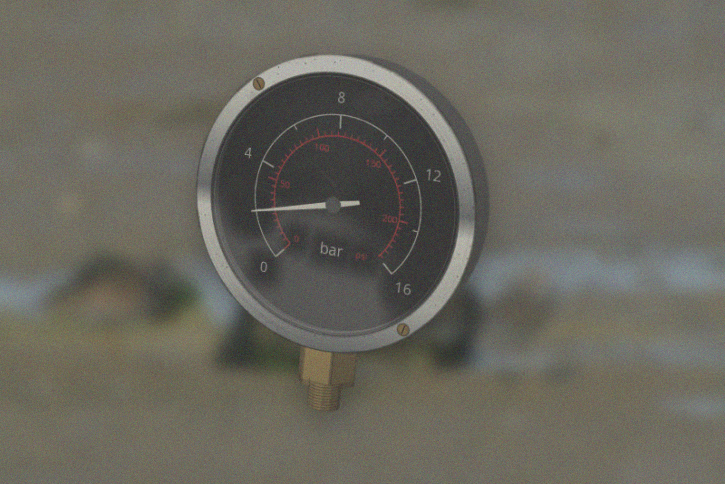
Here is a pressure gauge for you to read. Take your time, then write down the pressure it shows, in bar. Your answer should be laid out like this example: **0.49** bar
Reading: **2** bar
